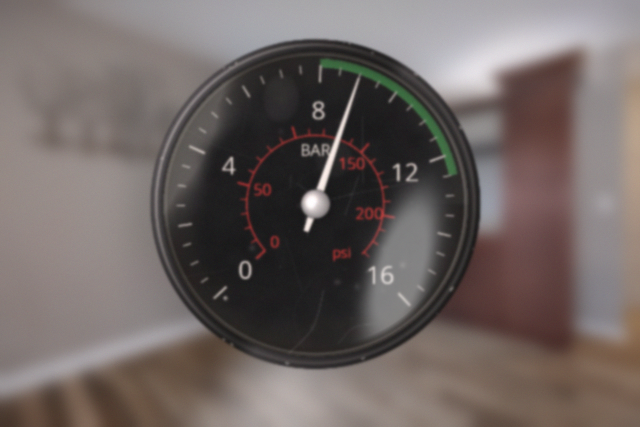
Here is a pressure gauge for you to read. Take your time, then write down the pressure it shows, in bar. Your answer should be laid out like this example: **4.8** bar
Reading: **9** bar
